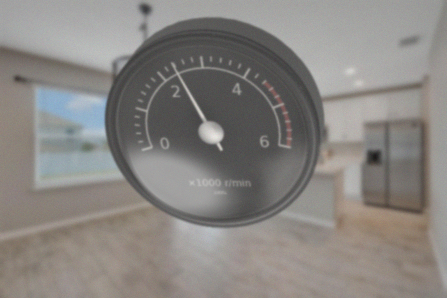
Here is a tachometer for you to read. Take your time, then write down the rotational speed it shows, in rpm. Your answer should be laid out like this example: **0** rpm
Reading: **2400** rpm
